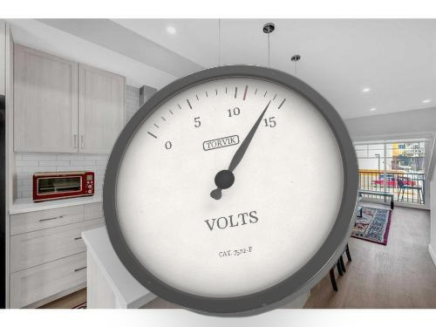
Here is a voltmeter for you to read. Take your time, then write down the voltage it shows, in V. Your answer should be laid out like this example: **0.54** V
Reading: **14** V
